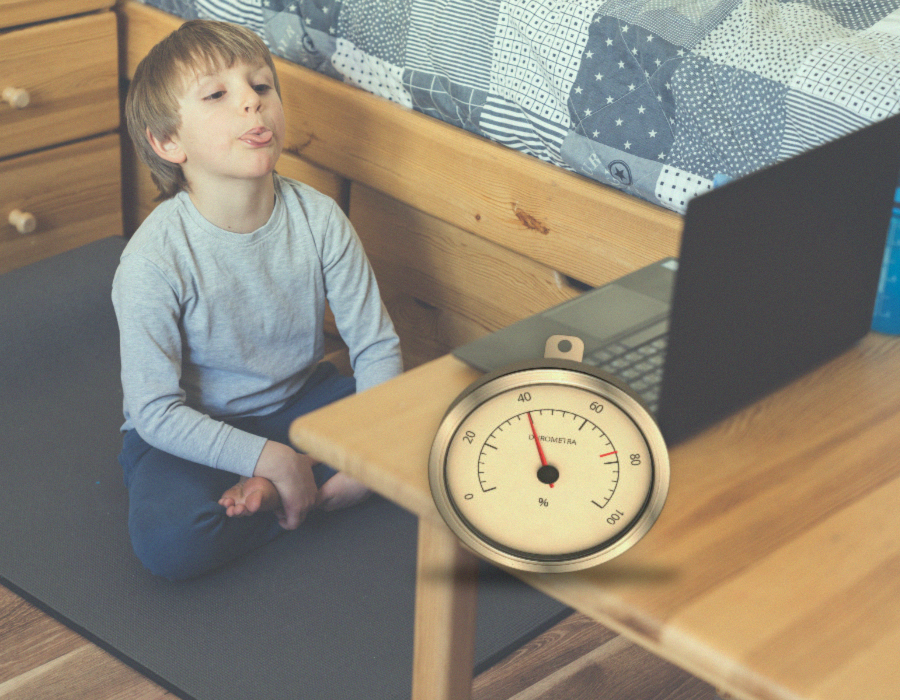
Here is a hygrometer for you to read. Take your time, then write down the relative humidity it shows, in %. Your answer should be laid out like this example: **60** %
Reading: **40** %
